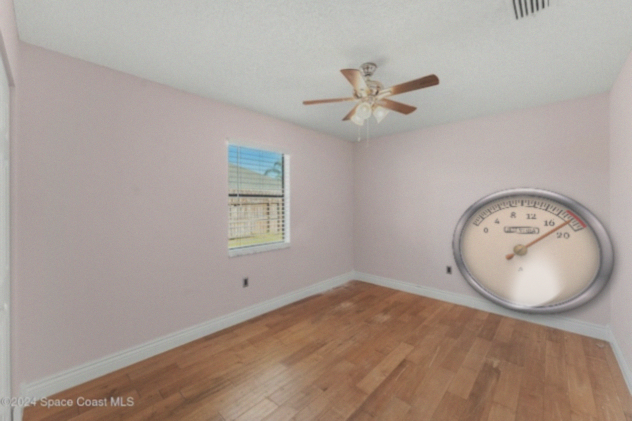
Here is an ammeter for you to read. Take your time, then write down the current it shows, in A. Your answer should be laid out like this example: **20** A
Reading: **18** A
